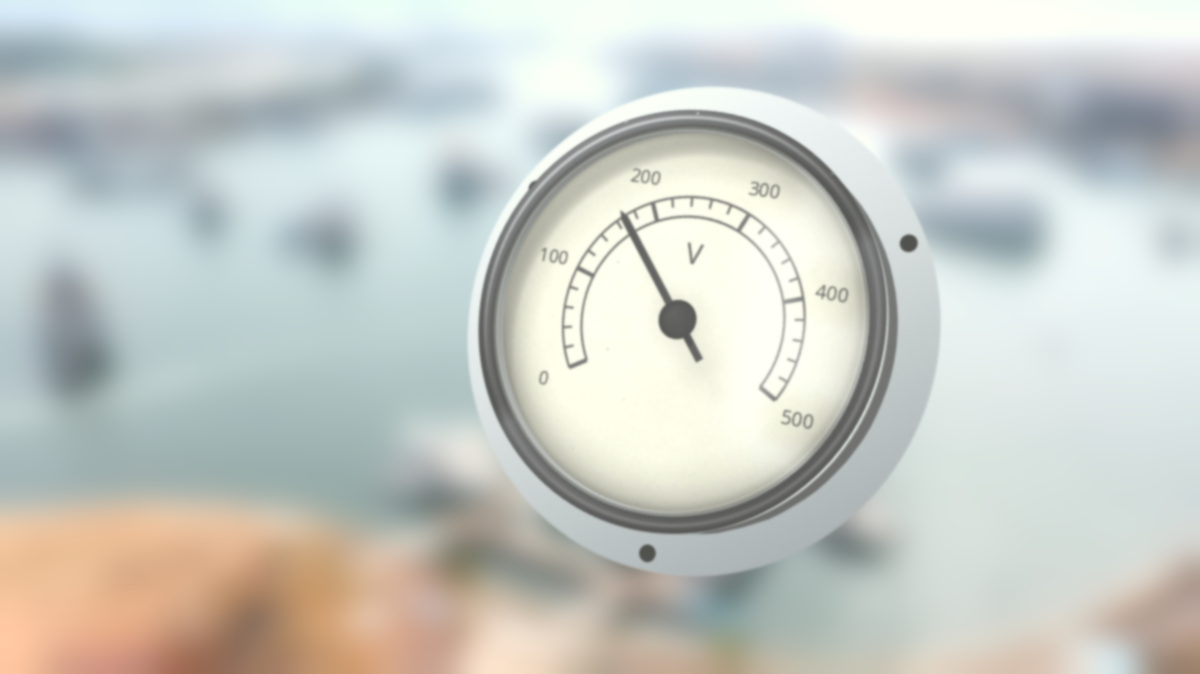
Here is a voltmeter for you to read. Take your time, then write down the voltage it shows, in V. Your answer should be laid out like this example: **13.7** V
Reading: **170** V
